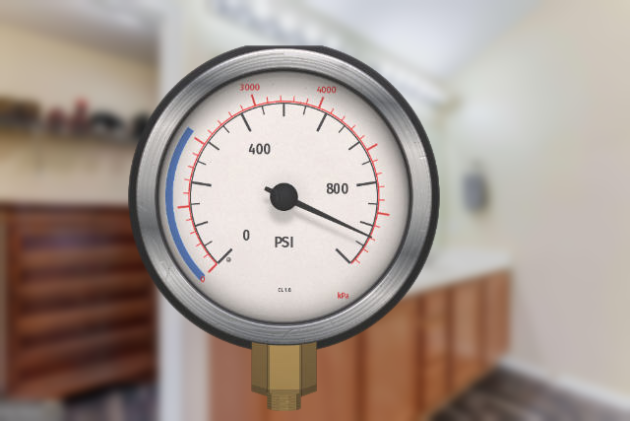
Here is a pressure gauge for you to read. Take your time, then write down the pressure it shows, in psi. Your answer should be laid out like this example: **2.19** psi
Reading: **925** psi
